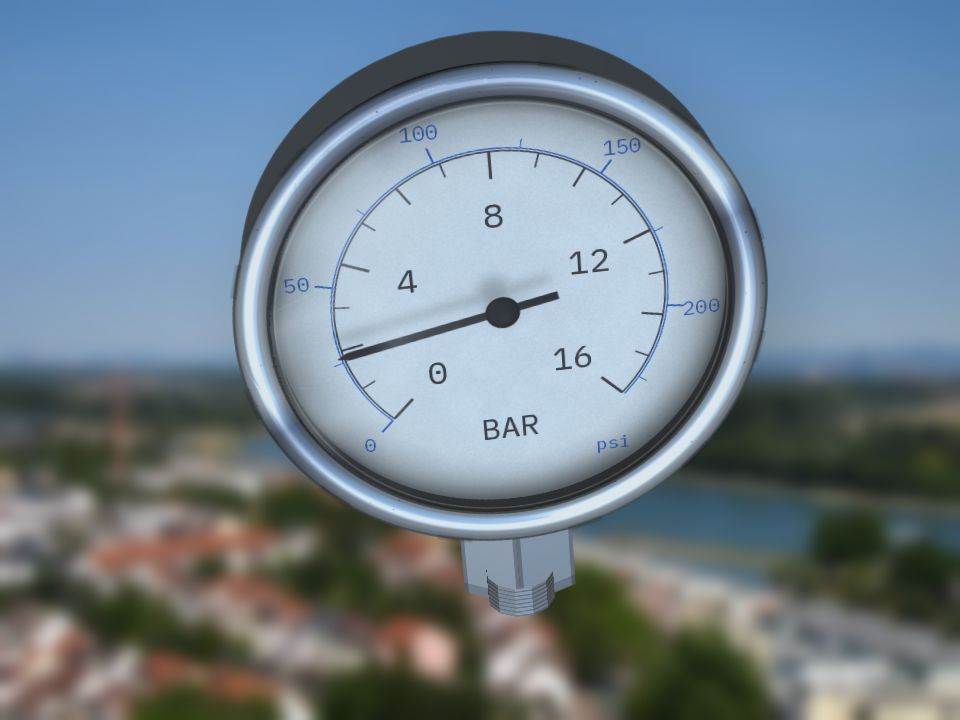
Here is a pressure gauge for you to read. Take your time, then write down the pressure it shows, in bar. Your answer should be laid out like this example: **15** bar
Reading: **2** bar
